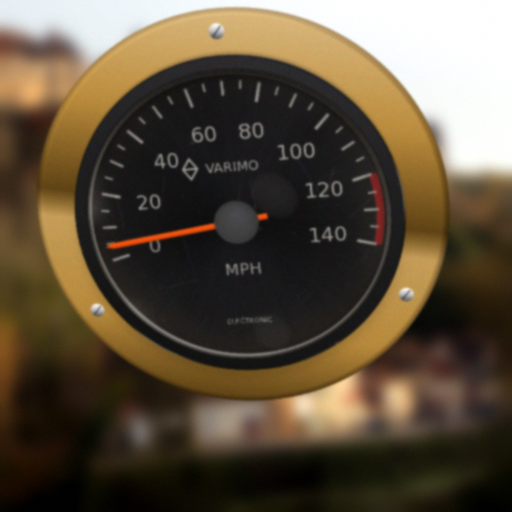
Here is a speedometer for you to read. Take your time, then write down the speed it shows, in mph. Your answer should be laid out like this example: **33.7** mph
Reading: **5** mph
